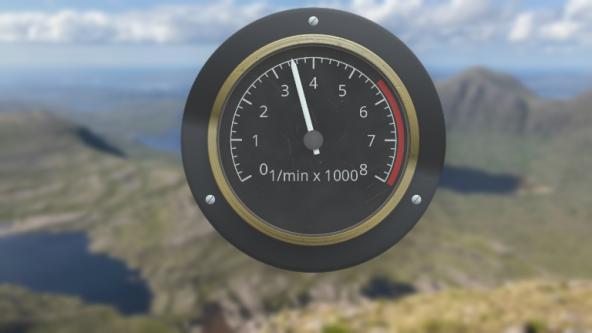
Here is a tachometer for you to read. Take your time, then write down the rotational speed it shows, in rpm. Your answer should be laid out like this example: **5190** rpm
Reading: **3500** rpm
